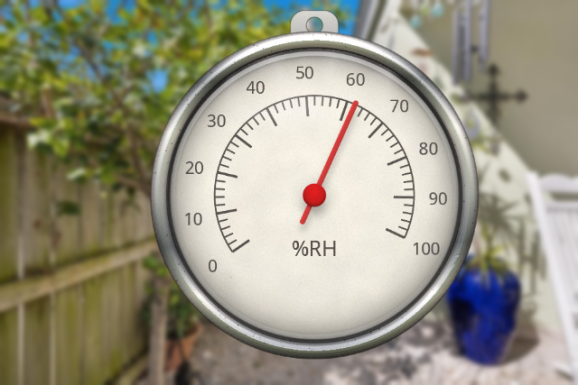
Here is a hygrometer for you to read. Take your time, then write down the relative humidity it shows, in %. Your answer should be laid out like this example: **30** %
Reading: **62** %
